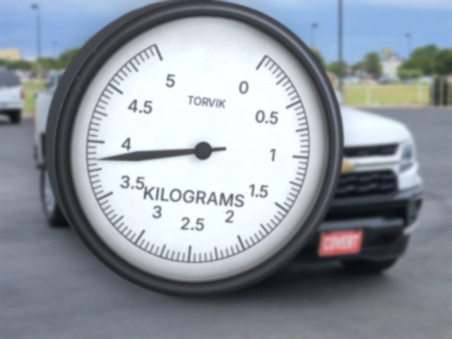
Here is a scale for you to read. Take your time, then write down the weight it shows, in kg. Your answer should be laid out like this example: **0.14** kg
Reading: **3.85** kg
